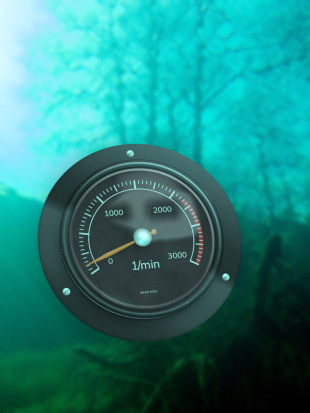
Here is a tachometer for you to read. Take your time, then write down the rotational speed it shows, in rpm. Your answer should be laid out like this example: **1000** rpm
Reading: **100** rpm
